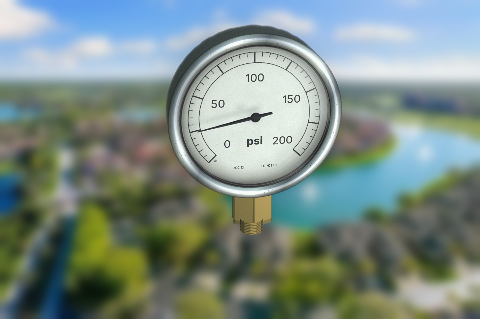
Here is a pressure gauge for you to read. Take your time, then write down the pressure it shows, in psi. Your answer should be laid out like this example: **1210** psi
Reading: **25** psi
